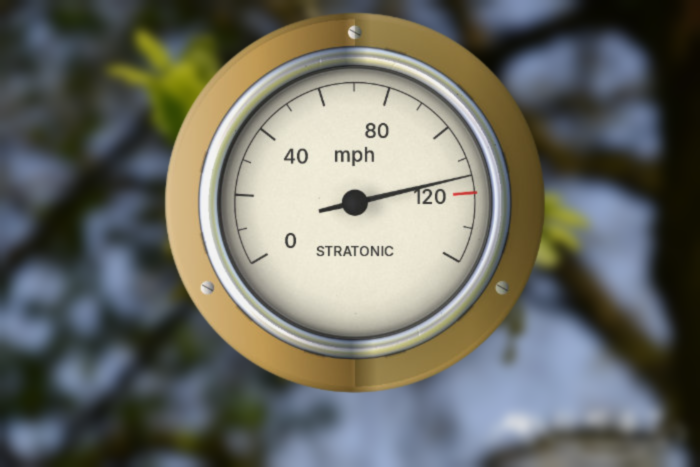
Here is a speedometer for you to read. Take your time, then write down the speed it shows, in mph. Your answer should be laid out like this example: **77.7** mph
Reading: **115** mph
